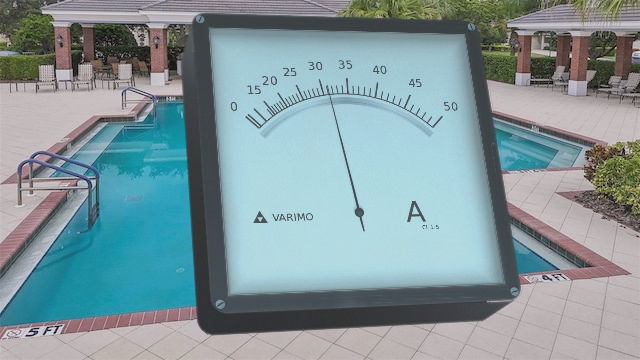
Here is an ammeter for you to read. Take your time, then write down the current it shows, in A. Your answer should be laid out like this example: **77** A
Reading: **31** A
